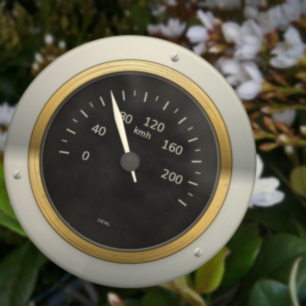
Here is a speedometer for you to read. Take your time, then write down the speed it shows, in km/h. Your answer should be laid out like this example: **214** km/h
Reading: **70** km/h
